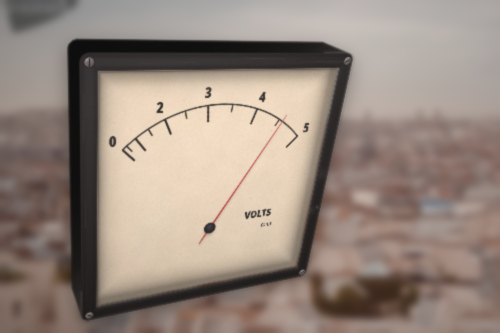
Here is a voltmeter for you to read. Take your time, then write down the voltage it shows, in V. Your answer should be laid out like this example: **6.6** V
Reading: **4.5** V
